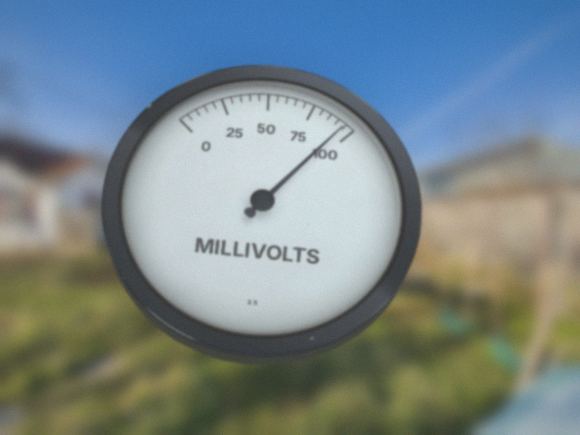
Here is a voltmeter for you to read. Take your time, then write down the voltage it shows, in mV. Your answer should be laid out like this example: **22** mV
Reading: **95** mV
